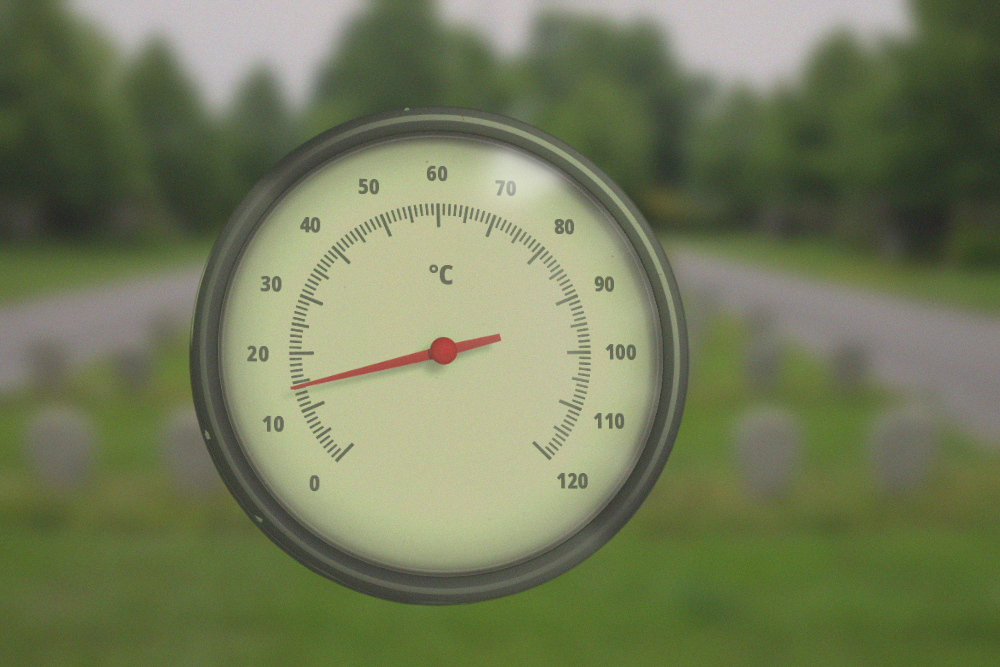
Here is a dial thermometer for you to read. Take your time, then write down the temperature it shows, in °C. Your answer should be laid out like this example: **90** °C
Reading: **14** °C
